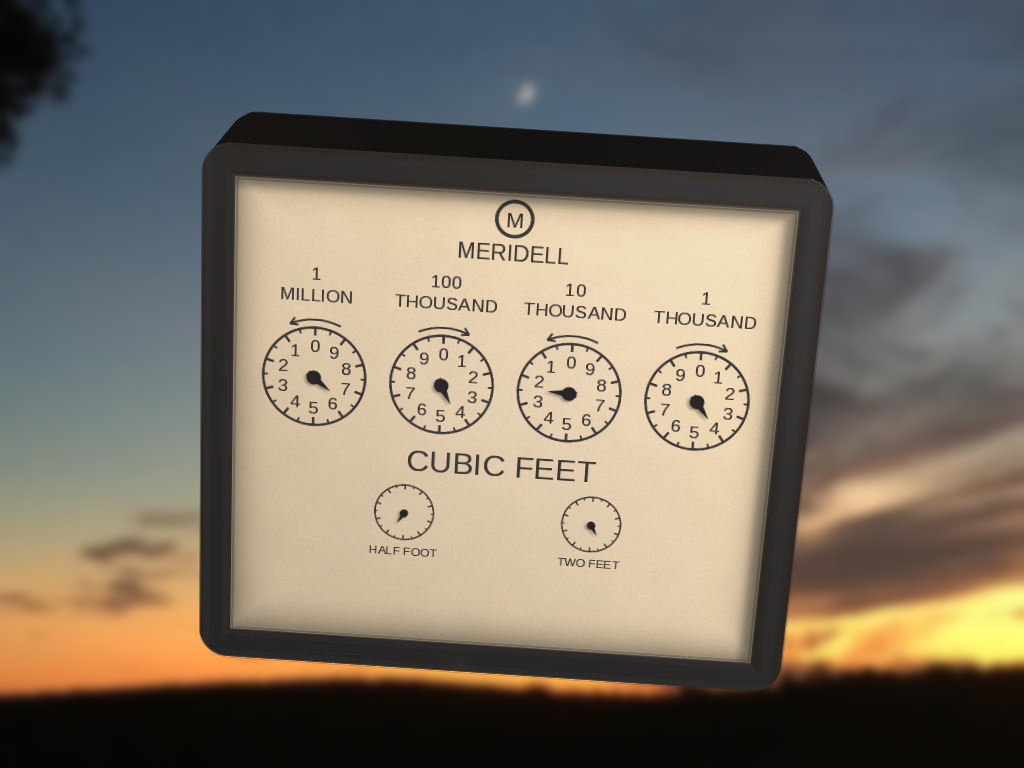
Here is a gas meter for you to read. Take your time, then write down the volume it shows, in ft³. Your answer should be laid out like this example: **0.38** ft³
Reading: **642400** ft³
